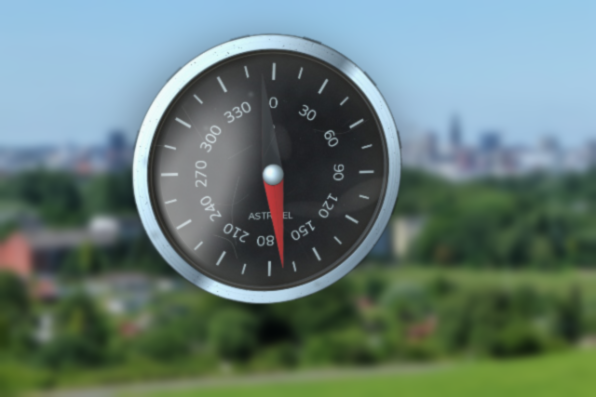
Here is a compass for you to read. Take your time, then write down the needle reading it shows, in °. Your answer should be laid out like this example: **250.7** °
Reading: **172.5** °
